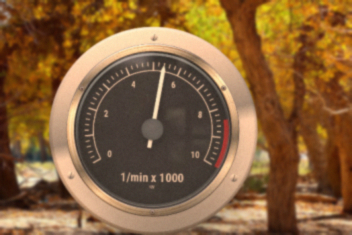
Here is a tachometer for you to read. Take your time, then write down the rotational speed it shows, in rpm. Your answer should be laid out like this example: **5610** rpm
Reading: **5400** rpm
